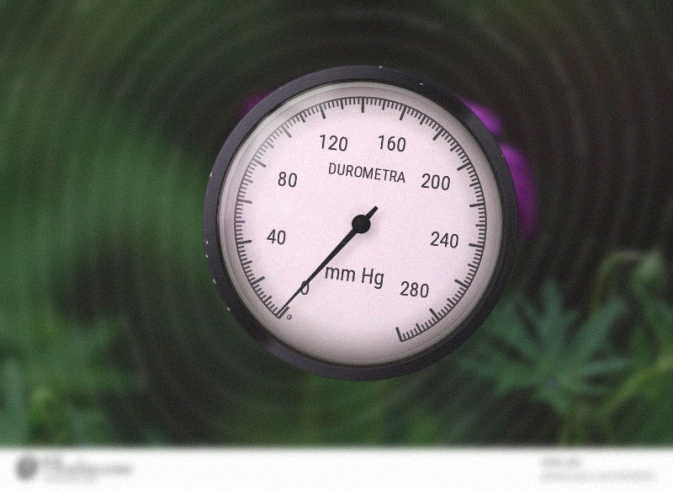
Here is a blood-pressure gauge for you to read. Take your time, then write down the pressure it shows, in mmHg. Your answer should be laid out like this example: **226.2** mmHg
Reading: **2** mmHg
